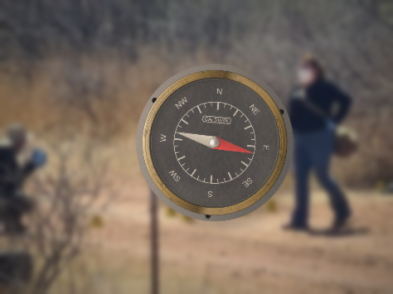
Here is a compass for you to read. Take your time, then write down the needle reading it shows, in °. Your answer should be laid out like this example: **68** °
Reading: **100** °
